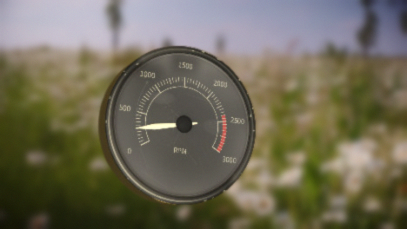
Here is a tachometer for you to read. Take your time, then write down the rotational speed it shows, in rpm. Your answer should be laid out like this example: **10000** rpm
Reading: **250** rpm
